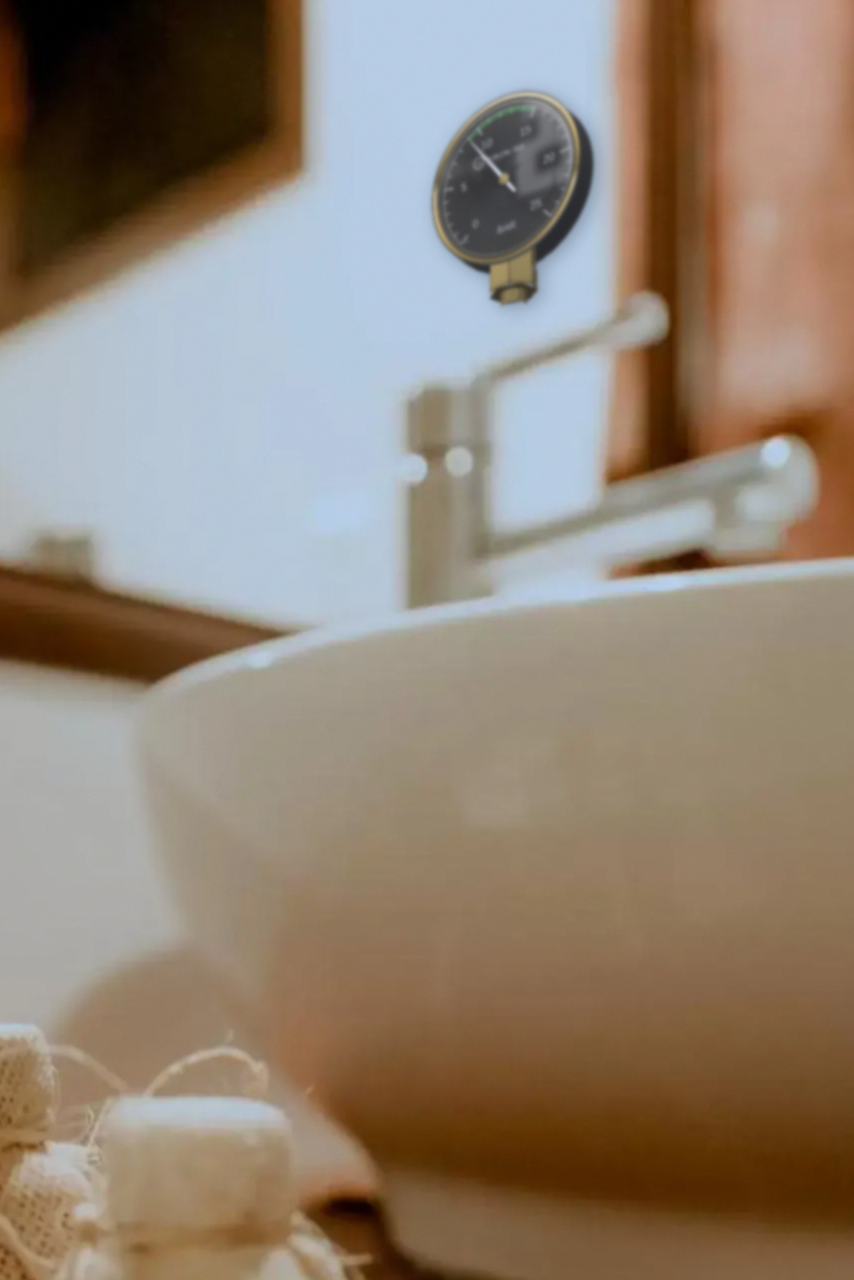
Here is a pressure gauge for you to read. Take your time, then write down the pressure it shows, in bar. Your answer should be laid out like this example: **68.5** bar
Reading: **9** bar
